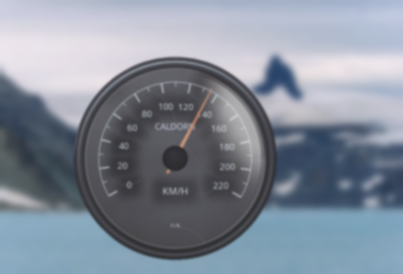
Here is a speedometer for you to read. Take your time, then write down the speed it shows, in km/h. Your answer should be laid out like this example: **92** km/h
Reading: **135** km/h
